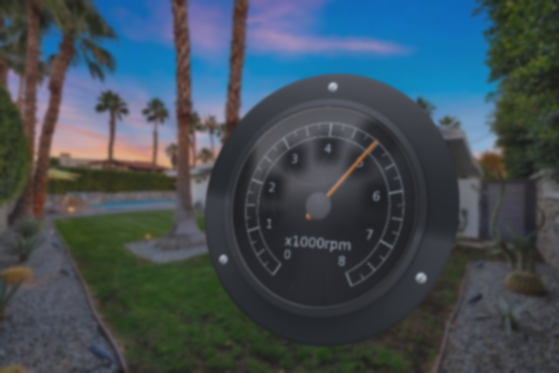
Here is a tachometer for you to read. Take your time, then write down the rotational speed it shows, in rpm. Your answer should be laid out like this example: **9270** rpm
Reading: **5000** rpm
